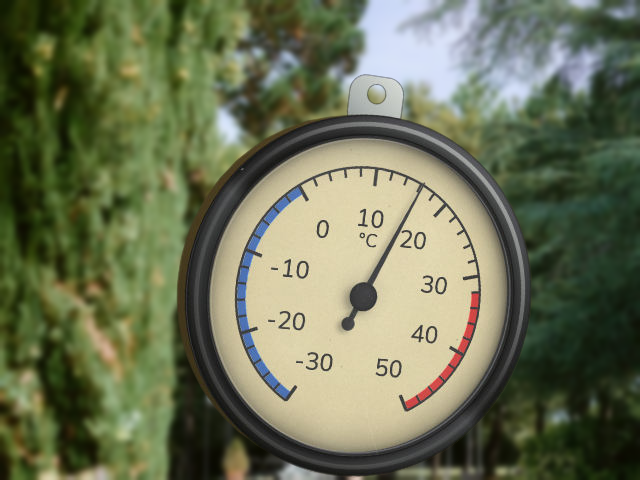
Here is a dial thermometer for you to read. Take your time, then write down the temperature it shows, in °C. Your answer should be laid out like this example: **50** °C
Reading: **16** °C
